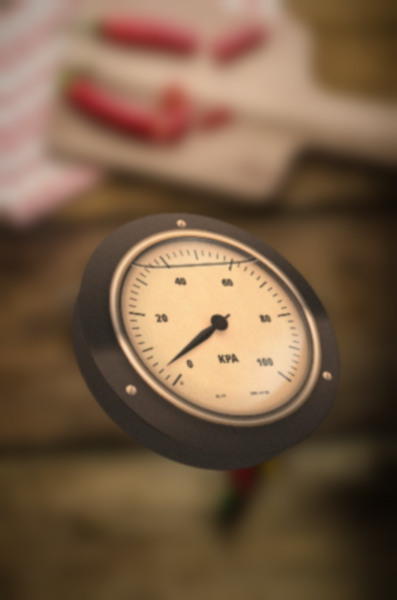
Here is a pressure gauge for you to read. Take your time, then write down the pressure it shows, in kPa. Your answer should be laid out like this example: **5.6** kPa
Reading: **4** kPa
